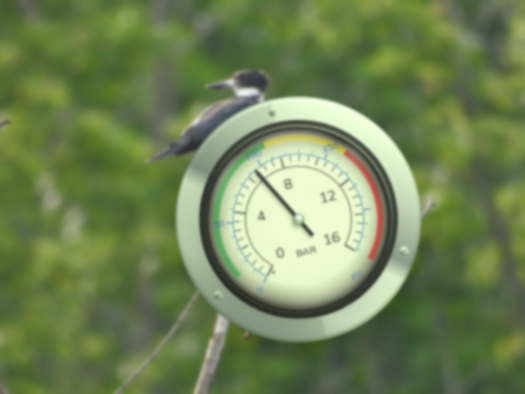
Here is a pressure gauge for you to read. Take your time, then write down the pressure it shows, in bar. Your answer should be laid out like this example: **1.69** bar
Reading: **6.5** bar
